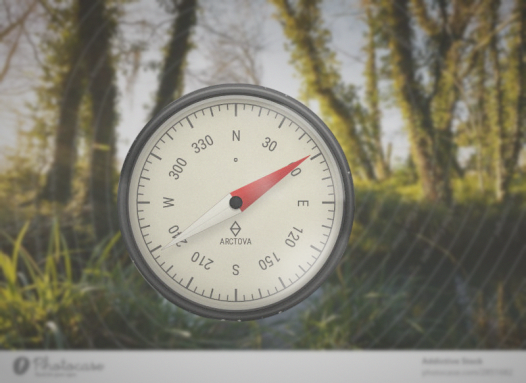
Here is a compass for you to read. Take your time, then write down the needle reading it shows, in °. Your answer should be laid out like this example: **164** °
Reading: **57.5** °
